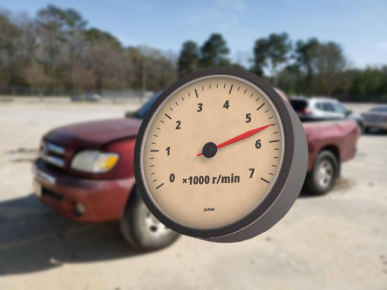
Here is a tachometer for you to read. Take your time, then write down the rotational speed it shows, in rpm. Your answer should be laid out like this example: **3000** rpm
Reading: **5600** rpm
